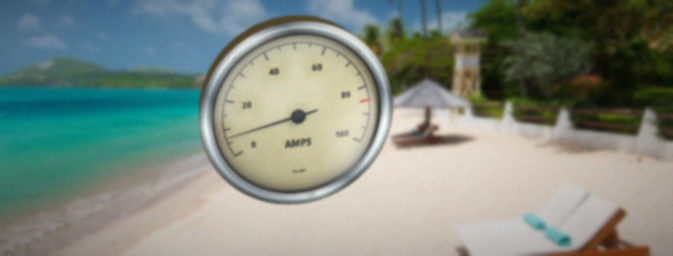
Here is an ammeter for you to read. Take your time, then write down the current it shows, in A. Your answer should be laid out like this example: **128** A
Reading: **7.5** A
